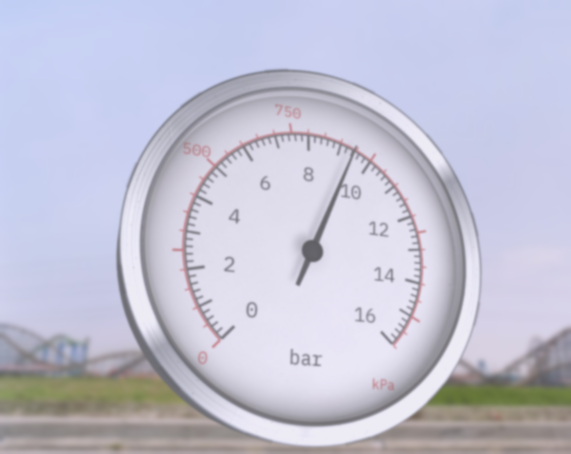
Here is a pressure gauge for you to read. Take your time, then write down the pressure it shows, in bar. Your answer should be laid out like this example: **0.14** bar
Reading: **9.4** bar
